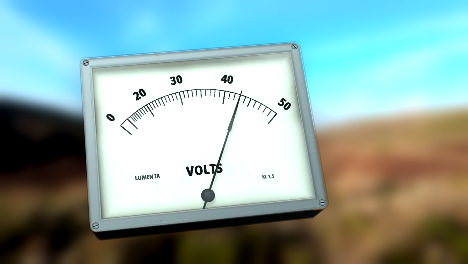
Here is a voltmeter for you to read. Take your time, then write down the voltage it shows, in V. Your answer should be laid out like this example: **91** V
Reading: **43** V
